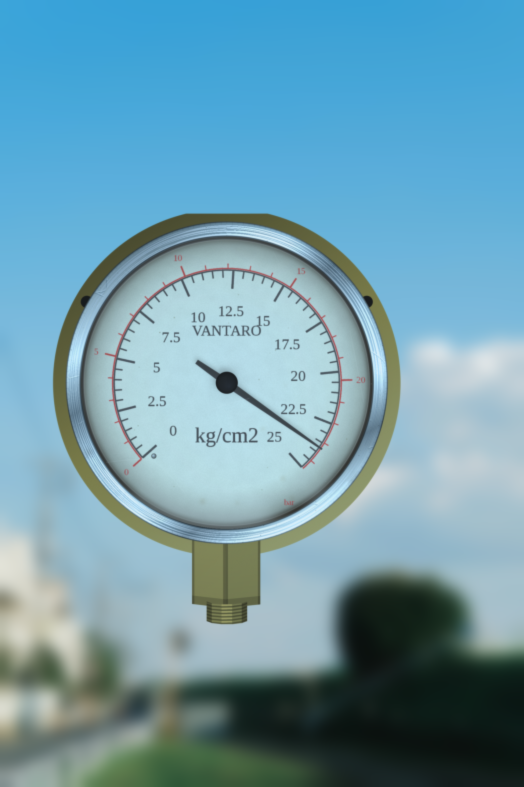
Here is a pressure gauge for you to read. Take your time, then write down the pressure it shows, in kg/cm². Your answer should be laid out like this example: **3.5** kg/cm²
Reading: **23.75** kg/cm²
